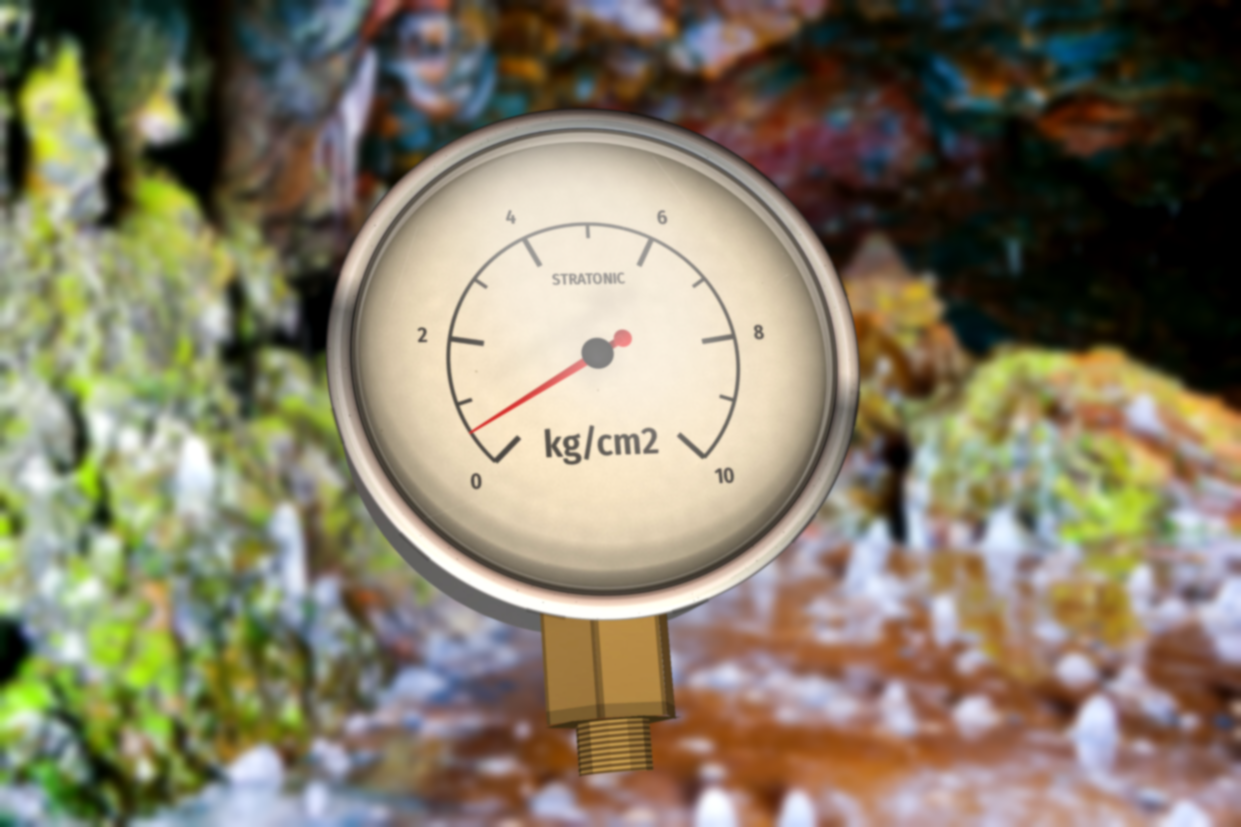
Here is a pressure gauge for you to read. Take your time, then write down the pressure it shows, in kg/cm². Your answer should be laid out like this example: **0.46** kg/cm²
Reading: **0.5** kg/cm²
